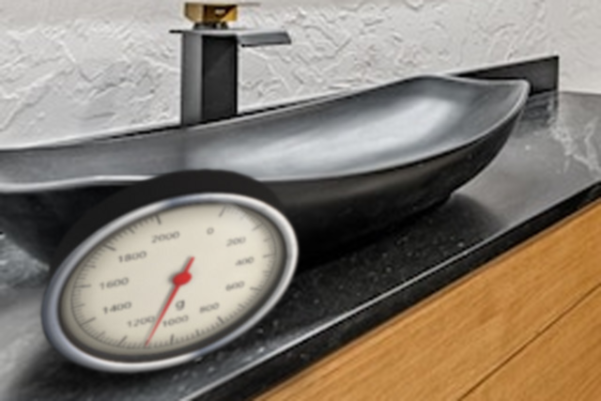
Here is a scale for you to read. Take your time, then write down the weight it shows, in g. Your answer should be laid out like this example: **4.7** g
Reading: **1100** g
